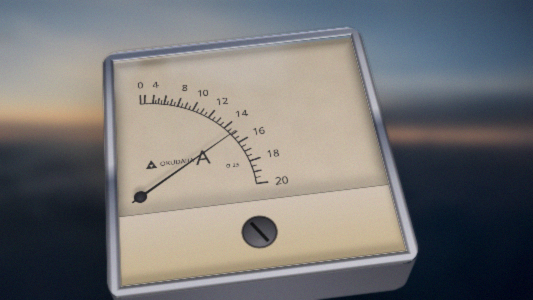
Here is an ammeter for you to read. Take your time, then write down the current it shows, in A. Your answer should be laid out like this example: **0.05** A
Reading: **15** A
